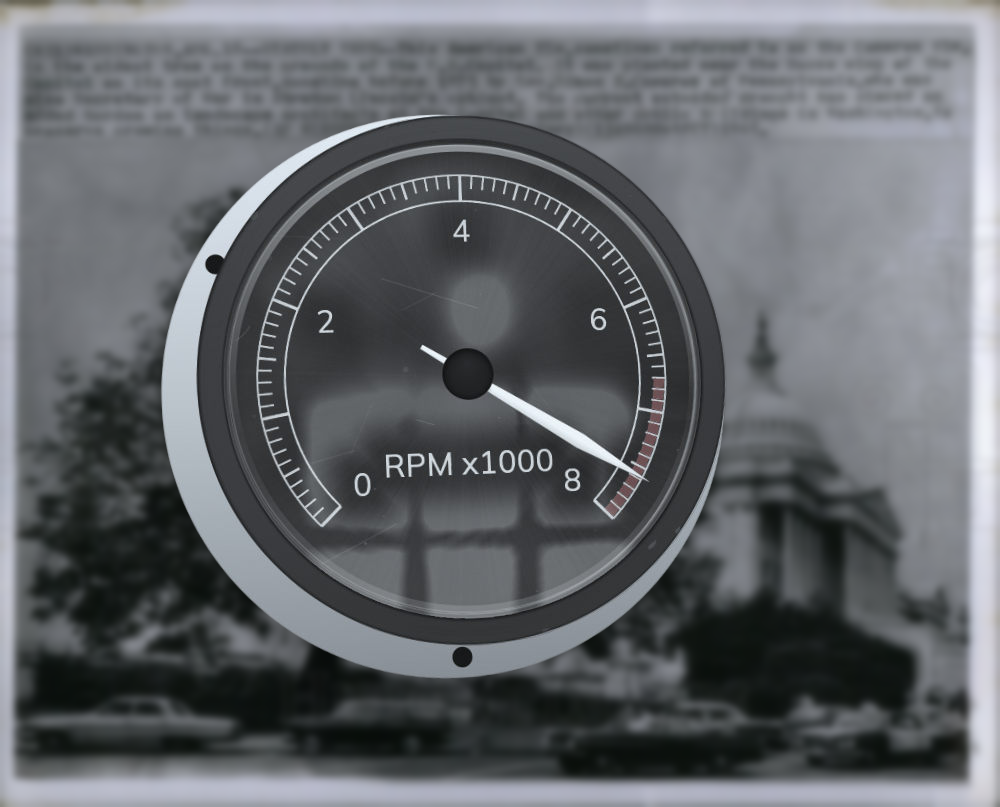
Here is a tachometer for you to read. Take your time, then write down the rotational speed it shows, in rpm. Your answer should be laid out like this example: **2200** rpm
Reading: **7600** rpm
